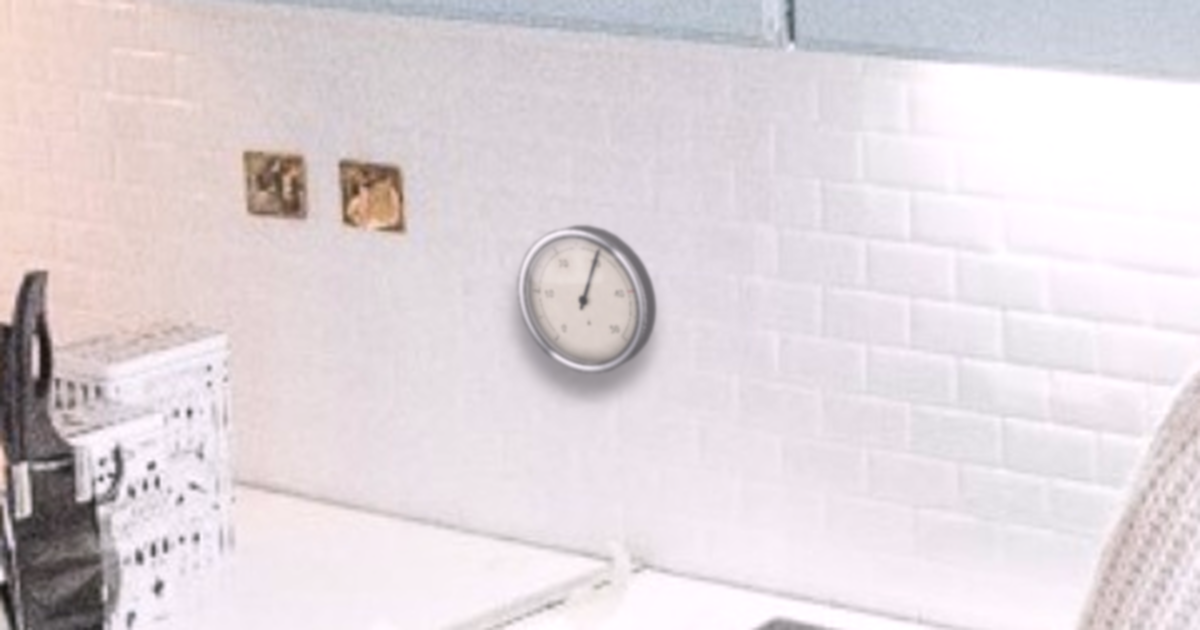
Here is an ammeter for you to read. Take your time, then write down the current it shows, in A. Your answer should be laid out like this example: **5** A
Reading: **30** A
